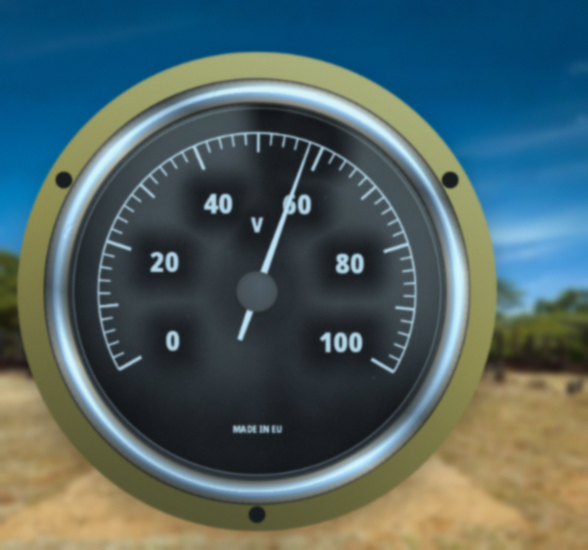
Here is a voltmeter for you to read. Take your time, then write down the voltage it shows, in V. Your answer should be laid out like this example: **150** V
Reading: **58** V
